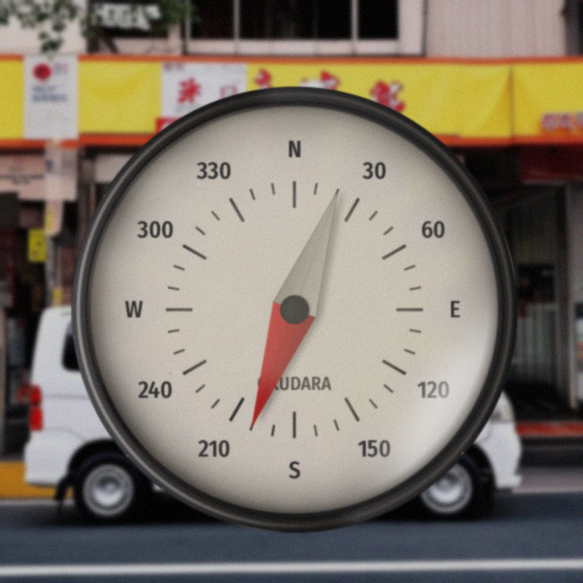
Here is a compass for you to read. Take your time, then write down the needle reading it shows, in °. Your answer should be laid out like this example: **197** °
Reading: **200** °
